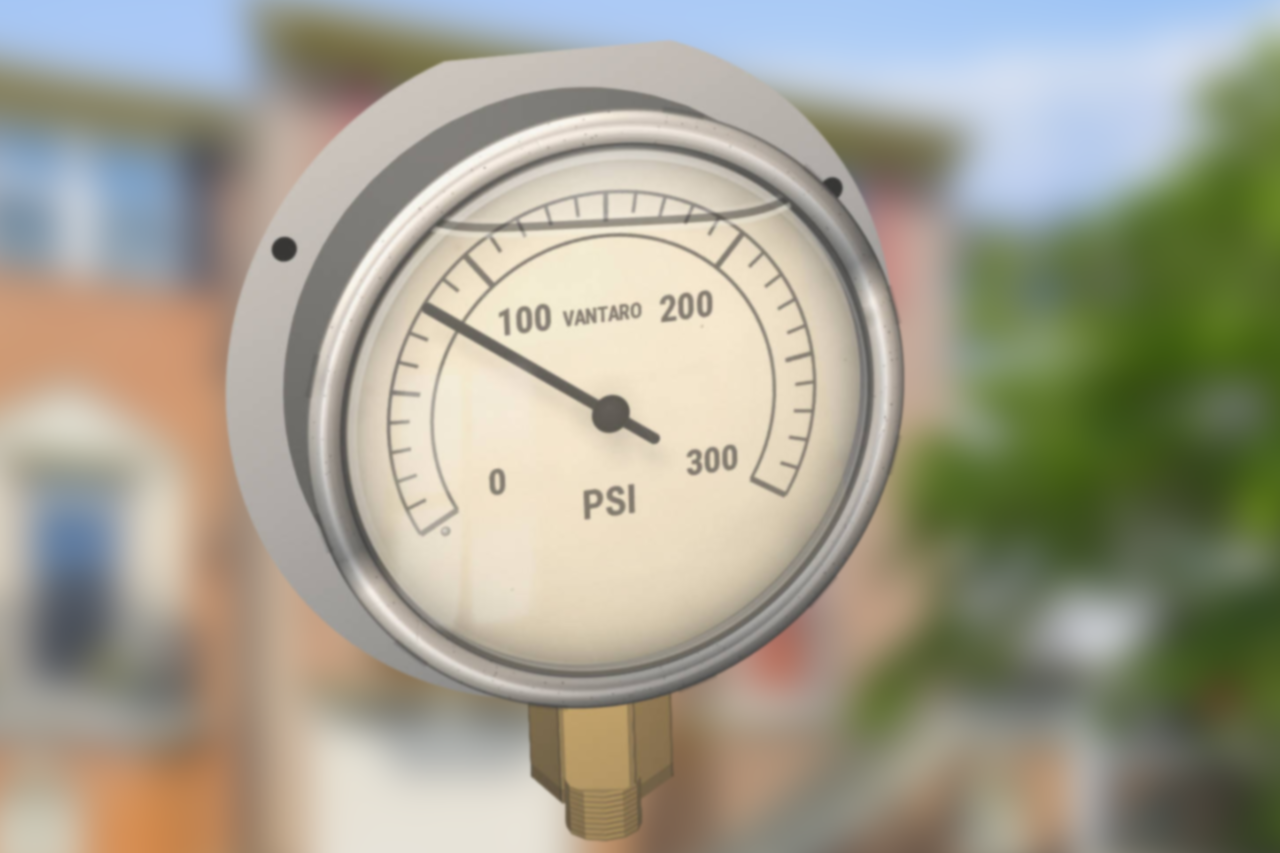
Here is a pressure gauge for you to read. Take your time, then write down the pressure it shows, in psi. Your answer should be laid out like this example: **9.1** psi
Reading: **80** psi
